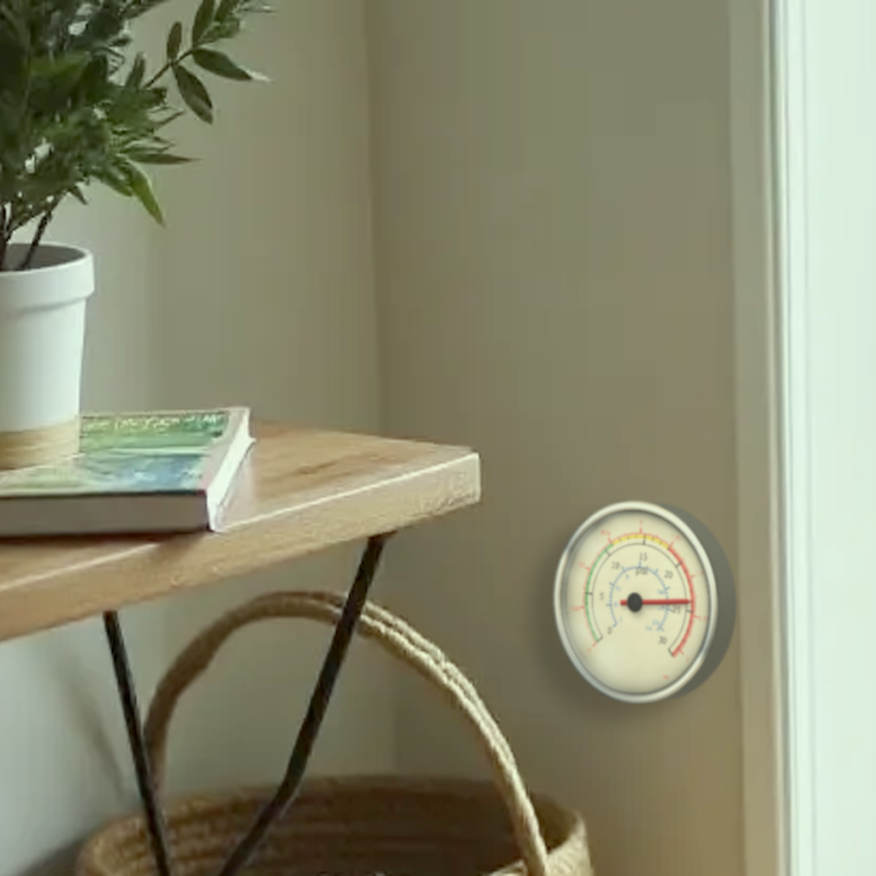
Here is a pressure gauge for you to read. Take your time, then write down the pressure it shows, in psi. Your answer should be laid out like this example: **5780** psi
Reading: **24** psi
